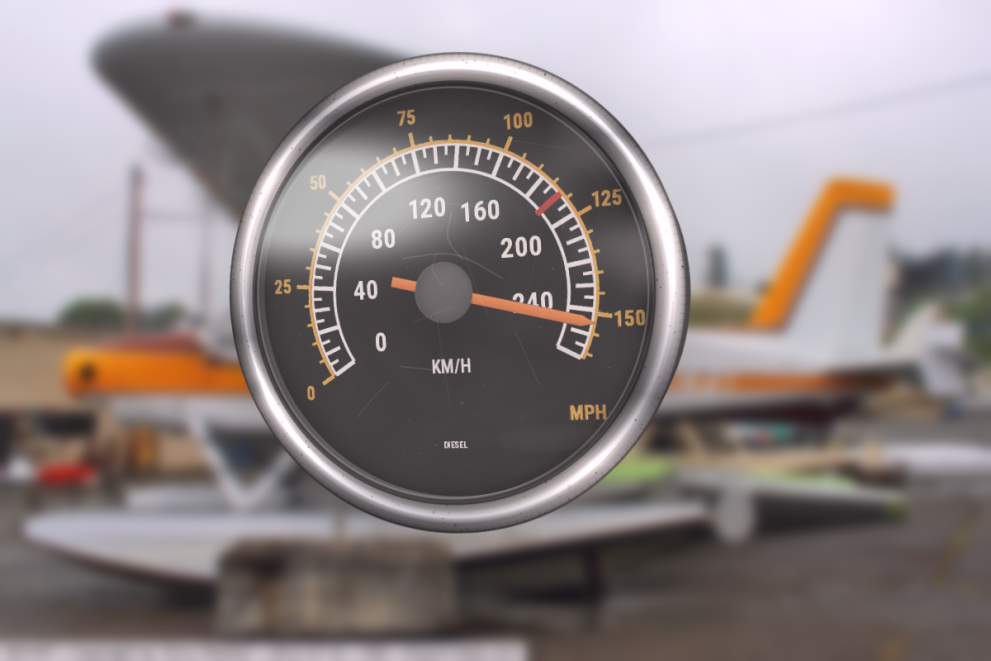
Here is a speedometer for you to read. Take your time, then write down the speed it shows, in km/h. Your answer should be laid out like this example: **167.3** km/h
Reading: **245** km/h
